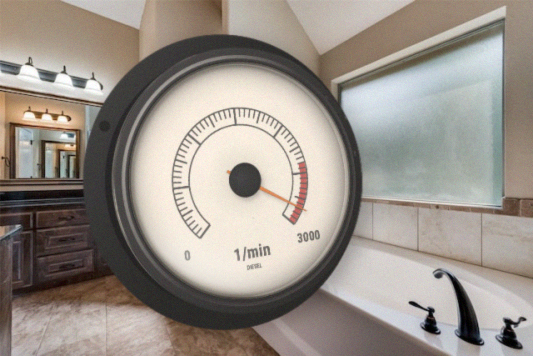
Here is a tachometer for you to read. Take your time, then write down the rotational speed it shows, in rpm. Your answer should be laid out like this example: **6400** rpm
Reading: **2850** rpm
